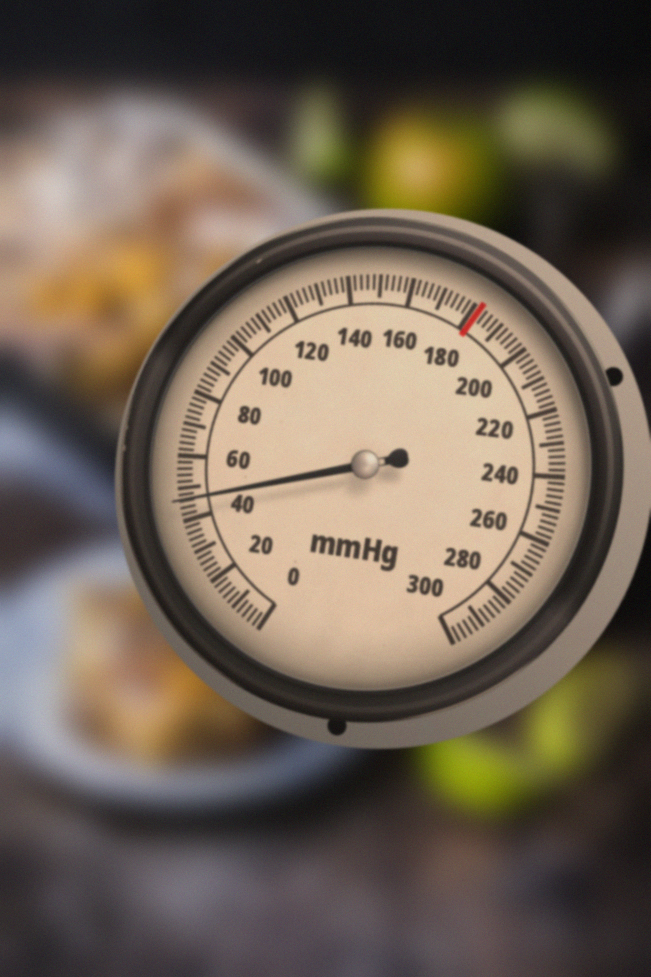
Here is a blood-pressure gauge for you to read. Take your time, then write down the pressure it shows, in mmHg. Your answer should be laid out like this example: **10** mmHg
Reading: **46** mmHg
